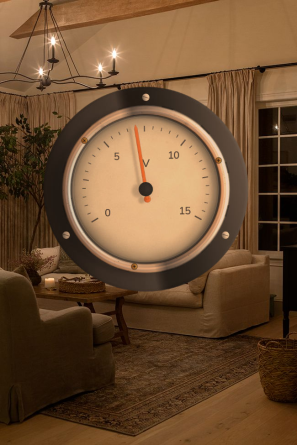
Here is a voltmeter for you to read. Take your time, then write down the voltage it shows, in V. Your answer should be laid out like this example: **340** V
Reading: **7** V
